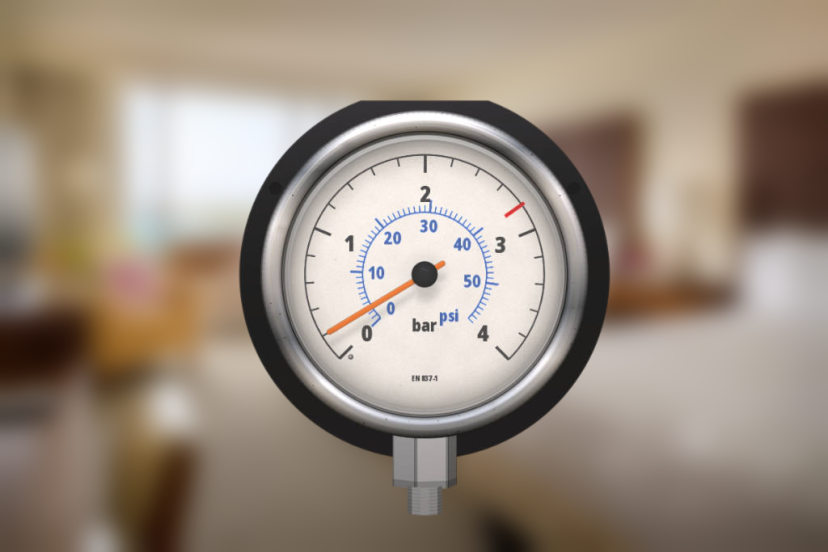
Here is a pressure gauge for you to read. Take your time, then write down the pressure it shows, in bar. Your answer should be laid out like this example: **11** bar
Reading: **0.2** bar
